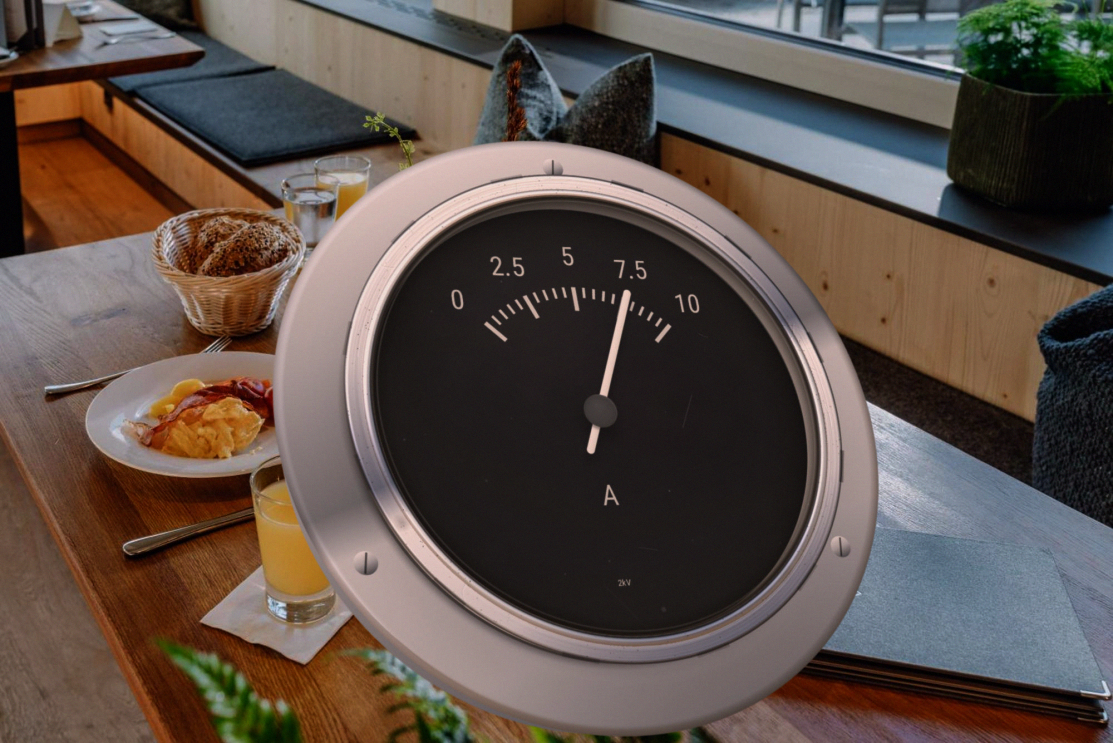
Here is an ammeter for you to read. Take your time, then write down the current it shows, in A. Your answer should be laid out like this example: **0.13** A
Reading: **7.5** A
